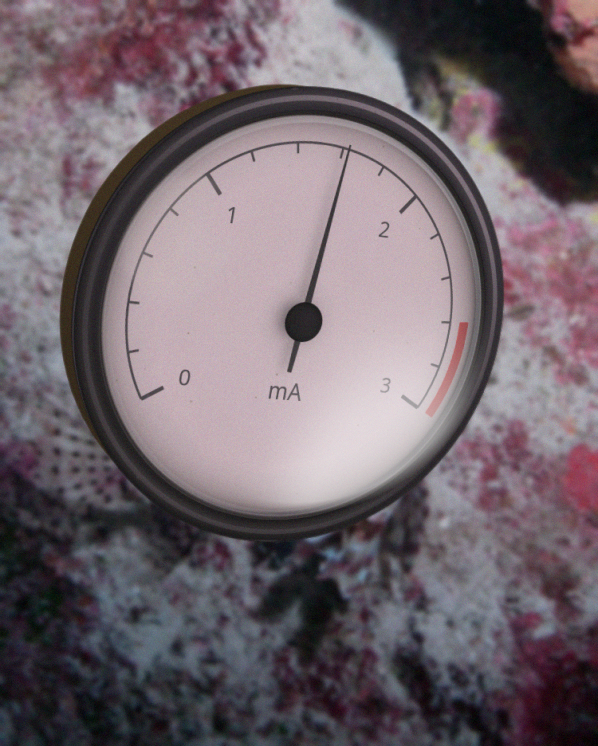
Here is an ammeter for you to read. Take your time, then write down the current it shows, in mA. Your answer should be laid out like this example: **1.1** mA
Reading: **1.6** mA
